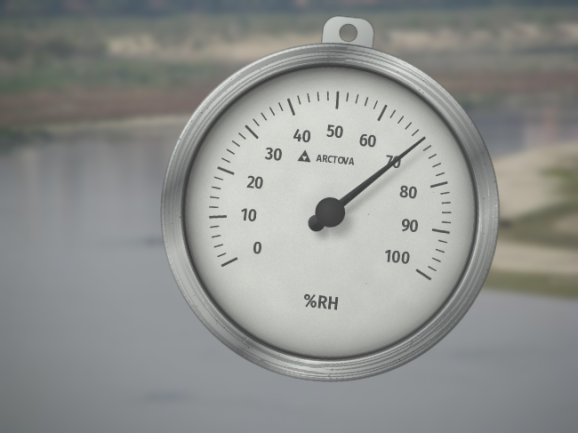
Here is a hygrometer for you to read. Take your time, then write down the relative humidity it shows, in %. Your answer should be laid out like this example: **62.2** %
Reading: **70** %
